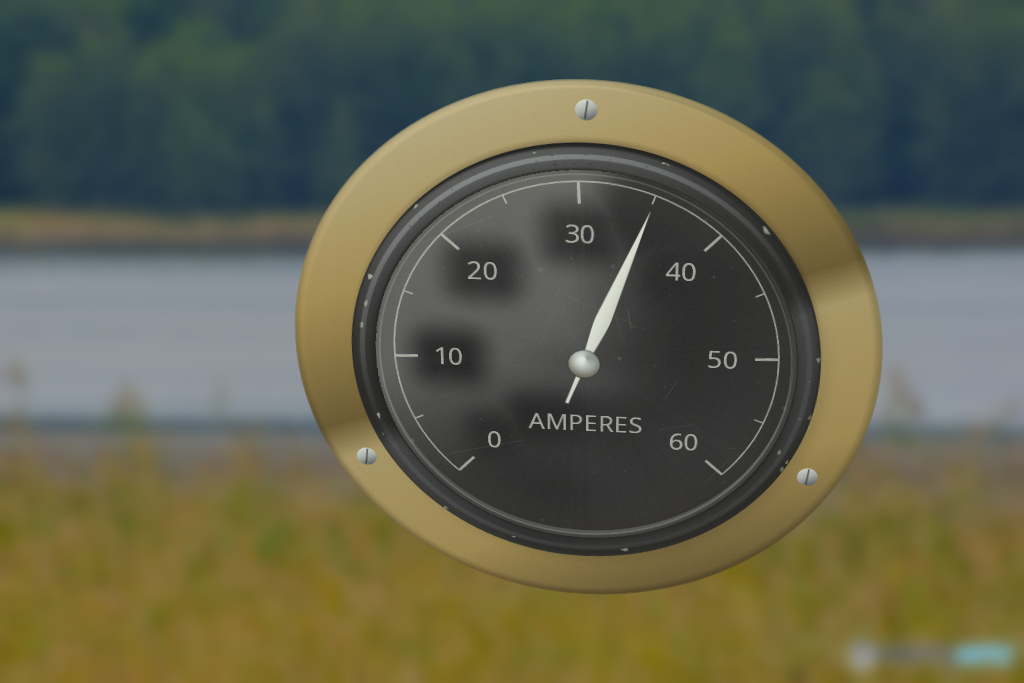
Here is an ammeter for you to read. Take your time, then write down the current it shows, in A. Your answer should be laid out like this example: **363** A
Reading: **35** A
